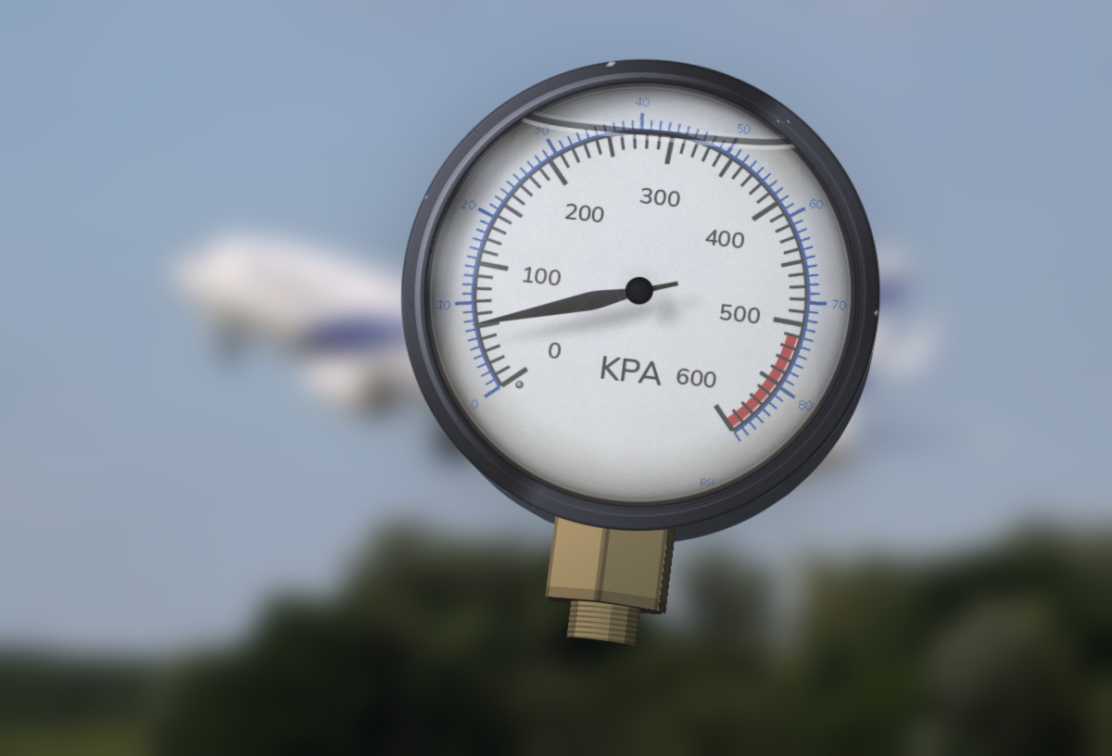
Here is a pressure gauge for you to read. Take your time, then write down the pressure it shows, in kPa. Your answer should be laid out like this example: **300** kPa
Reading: **50** kPa
